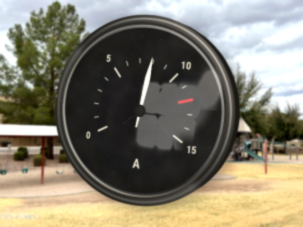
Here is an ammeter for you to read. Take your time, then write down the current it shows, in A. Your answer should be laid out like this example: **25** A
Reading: **8** A
